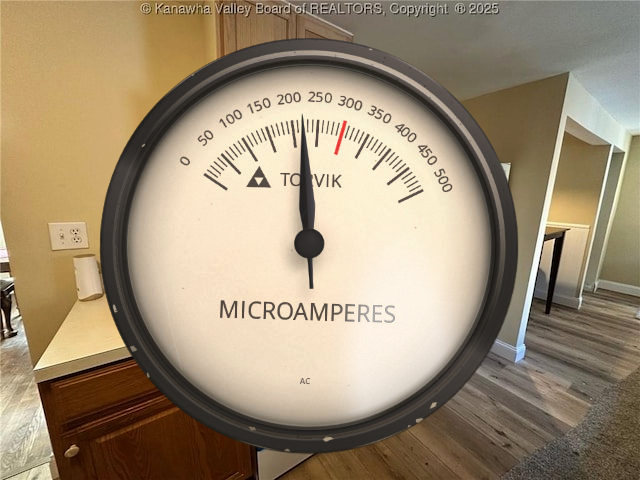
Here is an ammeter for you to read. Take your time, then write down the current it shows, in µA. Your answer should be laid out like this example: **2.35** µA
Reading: **220** µA
